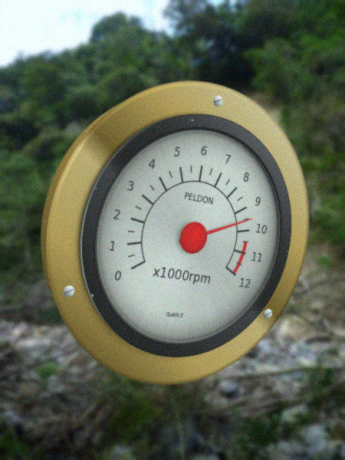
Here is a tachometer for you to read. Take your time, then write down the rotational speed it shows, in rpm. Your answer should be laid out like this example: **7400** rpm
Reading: **9500** rpm
